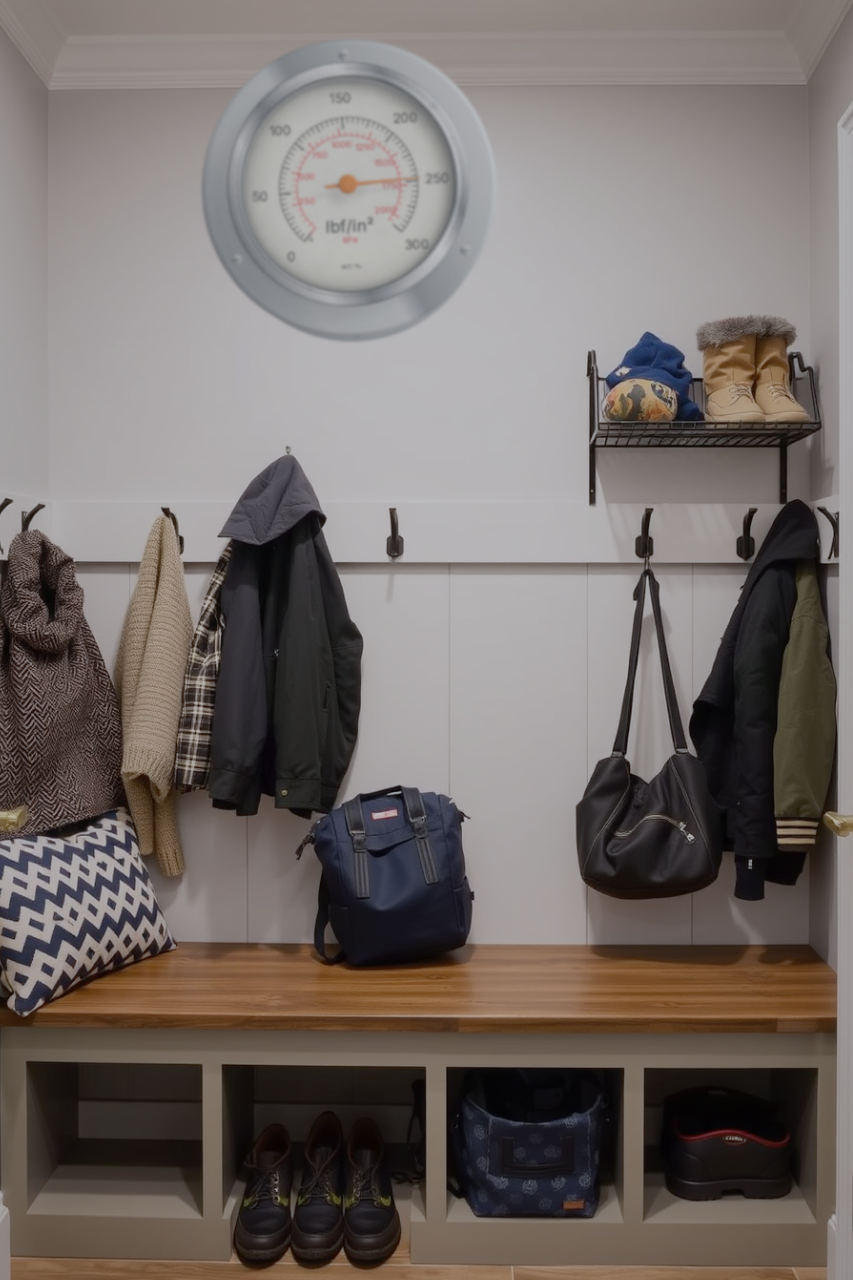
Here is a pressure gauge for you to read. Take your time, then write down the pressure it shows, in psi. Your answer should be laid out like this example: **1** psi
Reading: **250** psi
